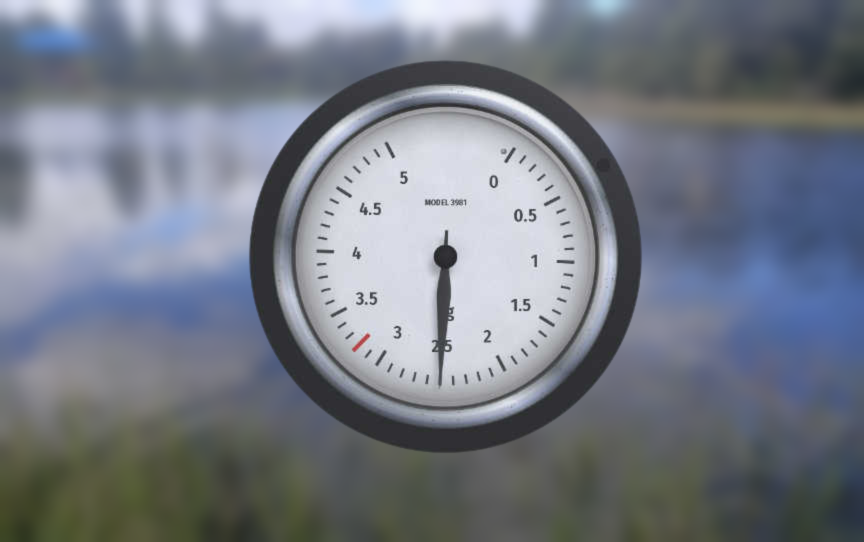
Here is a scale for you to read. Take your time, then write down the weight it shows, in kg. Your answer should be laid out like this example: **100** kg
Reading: **2.5** kg
